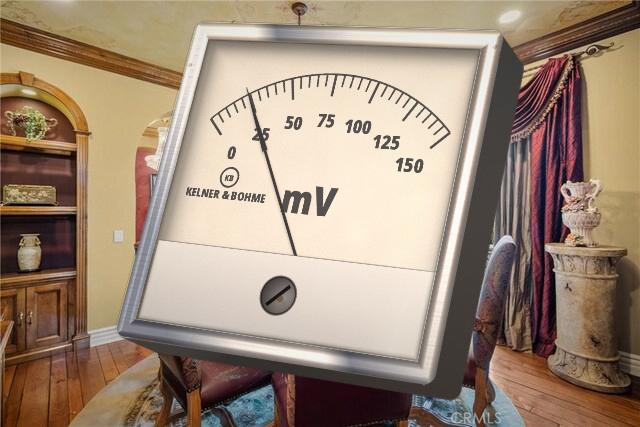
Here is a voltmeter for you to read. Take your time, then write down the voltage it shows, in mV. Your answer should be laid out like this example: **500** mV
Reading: **25** mV
